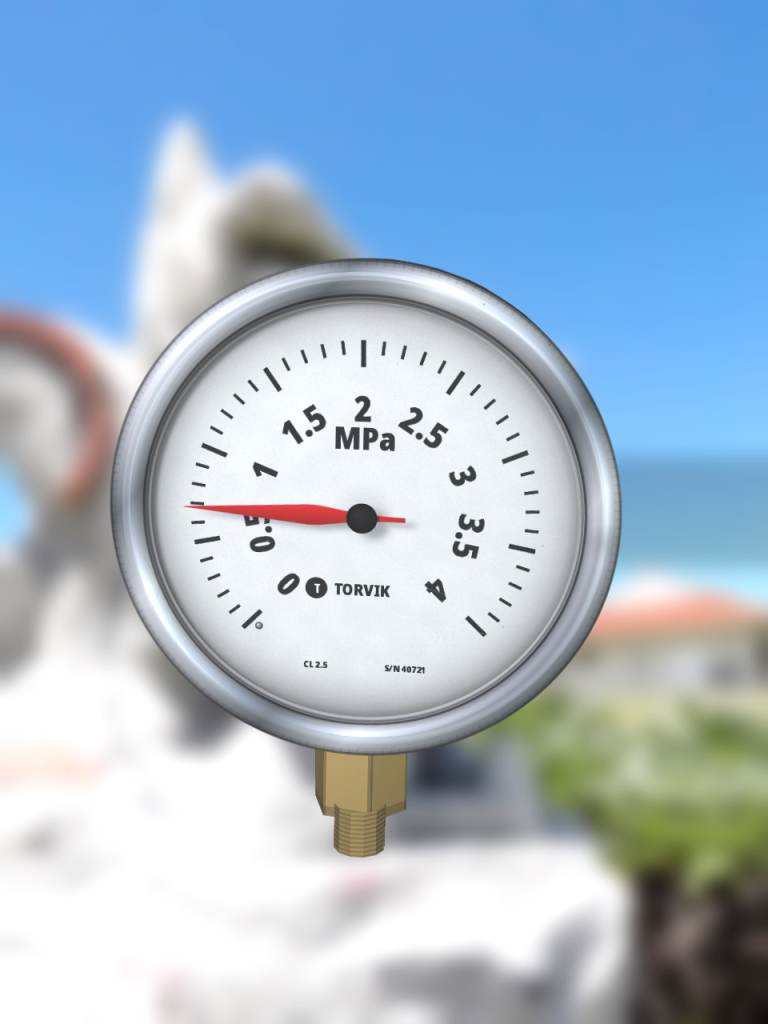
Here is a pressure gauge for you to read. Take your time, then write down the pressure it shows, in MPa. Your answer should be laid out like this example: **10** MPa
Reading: **0.7** MPa
